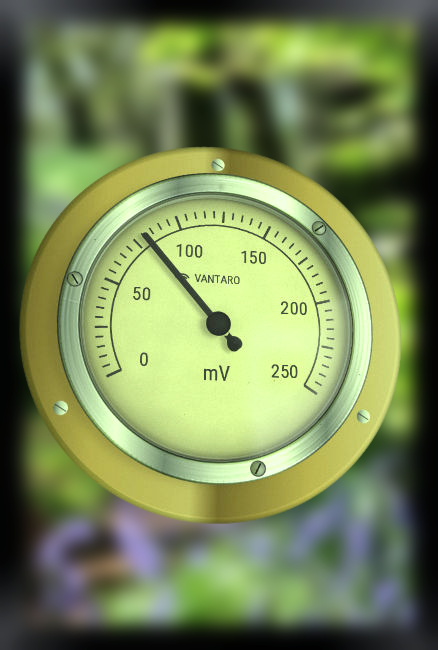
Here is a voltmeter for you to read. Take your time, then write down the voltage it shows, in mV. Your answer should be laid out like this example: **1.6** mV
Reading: **80** mV
